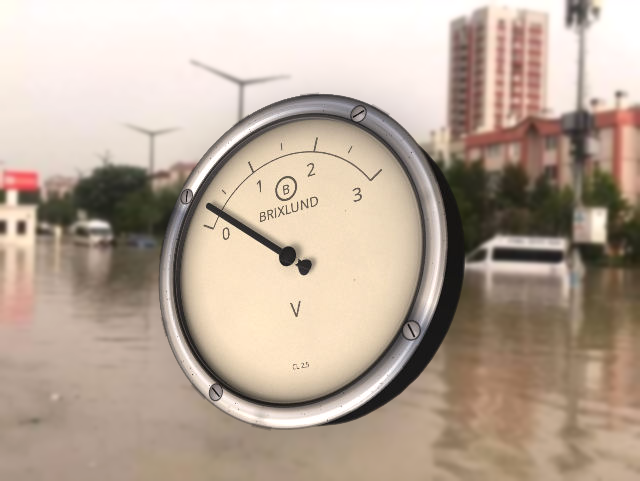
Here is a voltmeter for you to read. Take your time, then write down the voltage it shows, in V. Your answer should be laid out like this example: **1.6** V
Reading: **0.25** V
